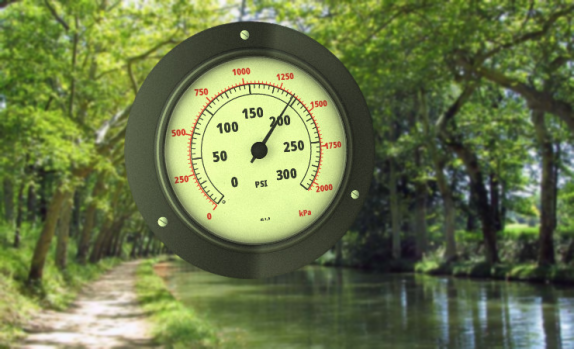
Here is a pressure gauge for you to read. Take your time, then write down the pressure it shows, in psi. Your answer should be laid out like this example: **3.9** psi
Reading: **195** psi
